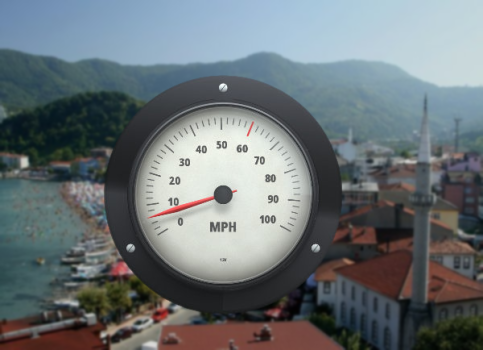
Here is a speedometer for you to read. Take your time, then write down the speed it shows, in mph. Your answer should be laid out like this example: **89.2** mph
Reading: **6** mph
